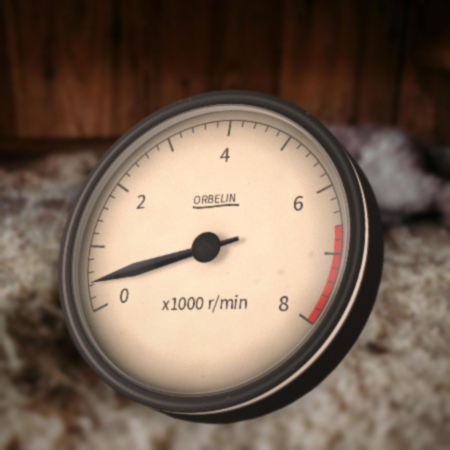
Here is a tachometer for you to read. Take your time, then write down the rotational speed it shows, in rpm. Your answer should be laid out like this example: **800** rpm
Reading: **400** rpm
